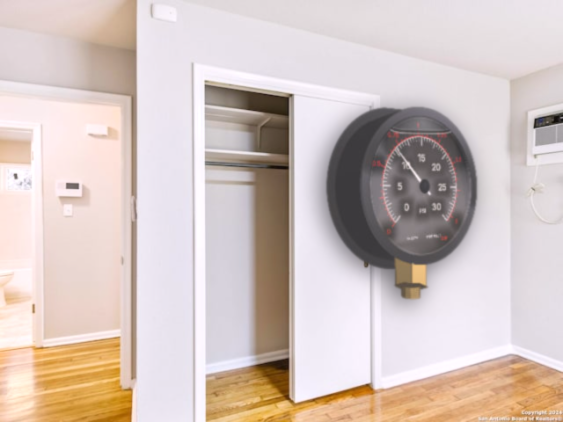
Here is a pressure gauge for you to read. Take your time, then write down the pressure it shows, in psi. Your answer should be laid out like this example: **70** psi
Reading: **10** psi
